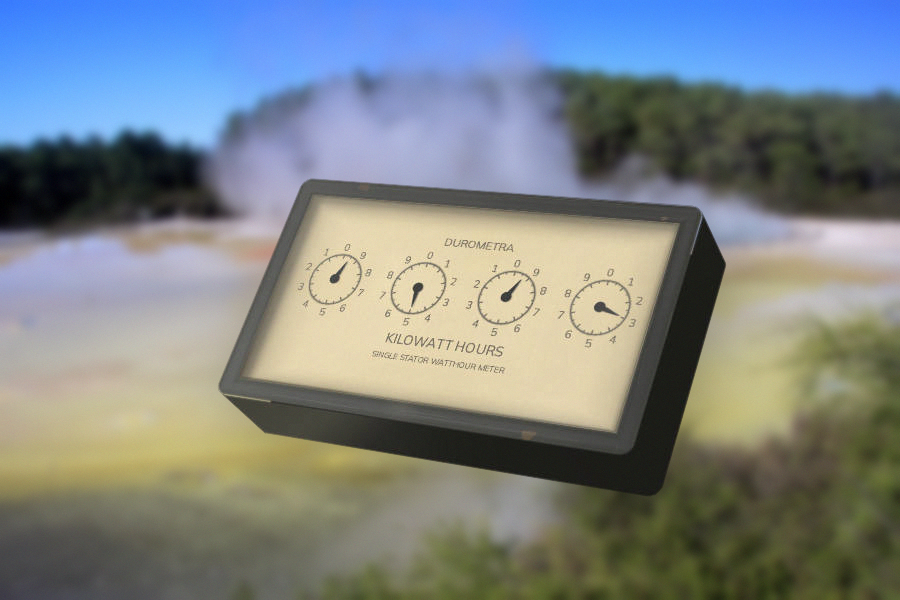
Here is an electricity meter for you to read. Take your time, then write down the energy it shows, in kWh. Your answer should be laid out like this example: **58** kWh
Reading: **9493** kWh
